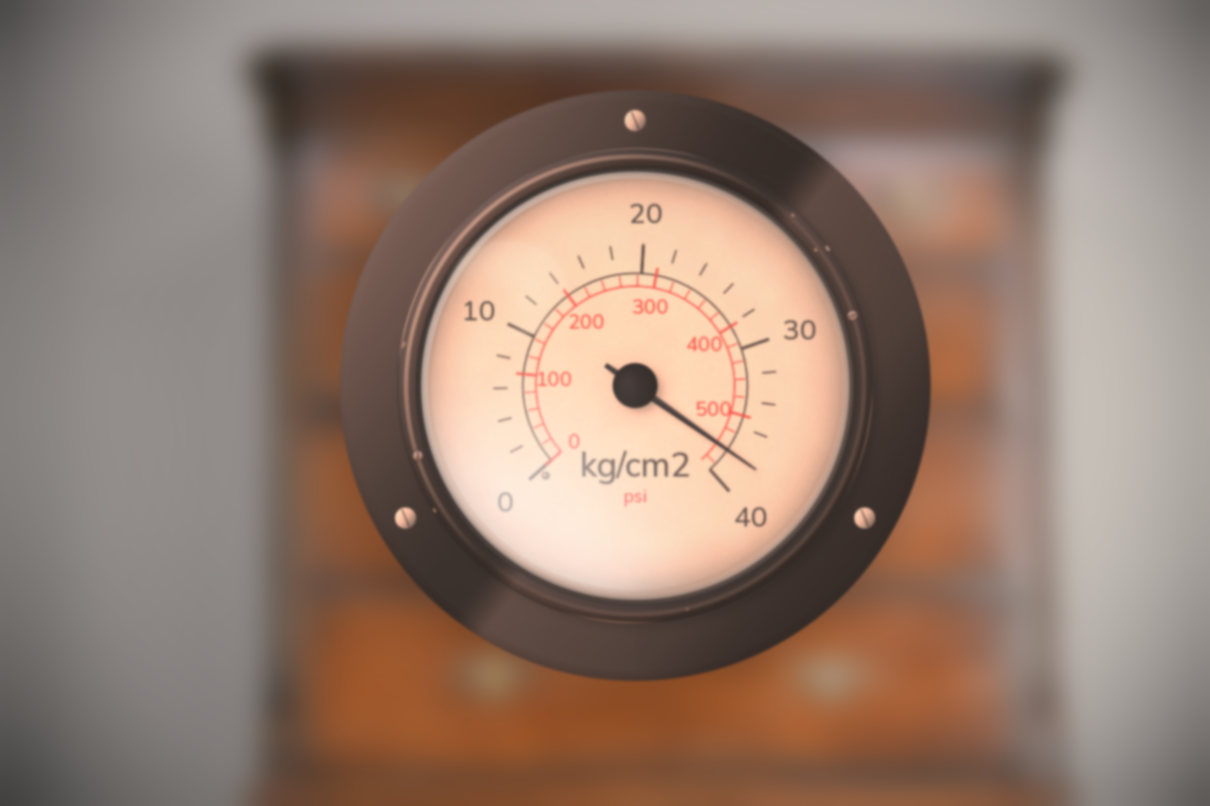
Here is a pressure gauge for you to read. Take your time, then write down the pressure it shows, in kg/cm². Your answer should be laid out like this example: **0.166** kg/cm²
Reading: **38** kg/cm²
